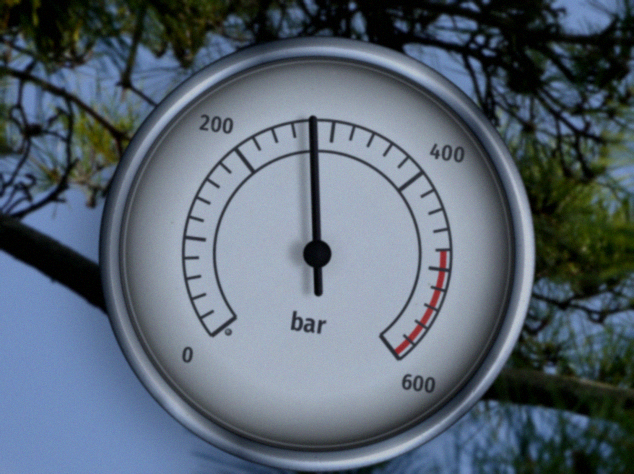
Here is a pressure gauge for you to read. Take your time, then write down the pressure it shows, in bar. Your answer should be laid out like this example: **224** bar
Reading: **280** bar
